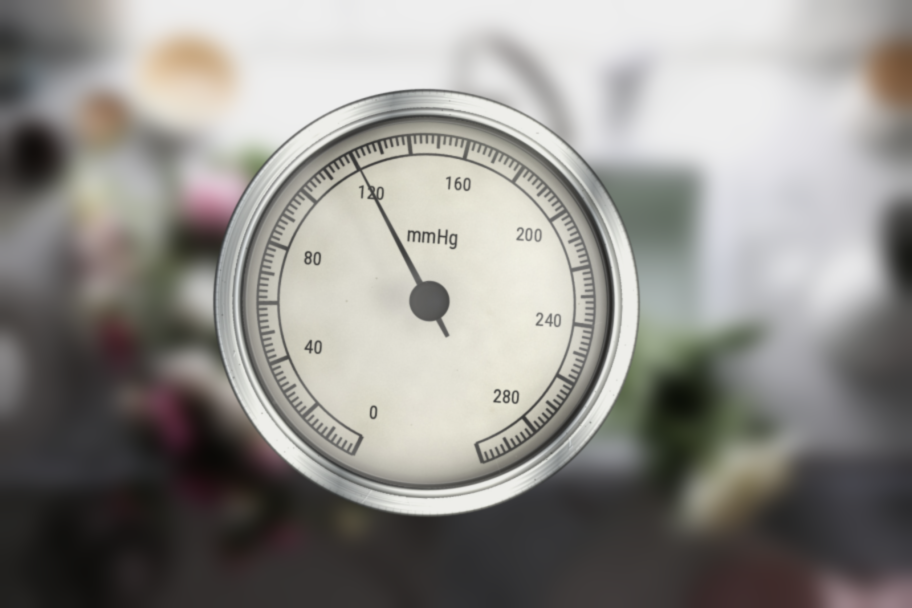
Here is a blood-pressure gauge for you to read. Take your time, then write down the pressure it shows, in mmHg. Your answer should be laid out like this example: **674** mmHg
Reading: **120** mmHg
